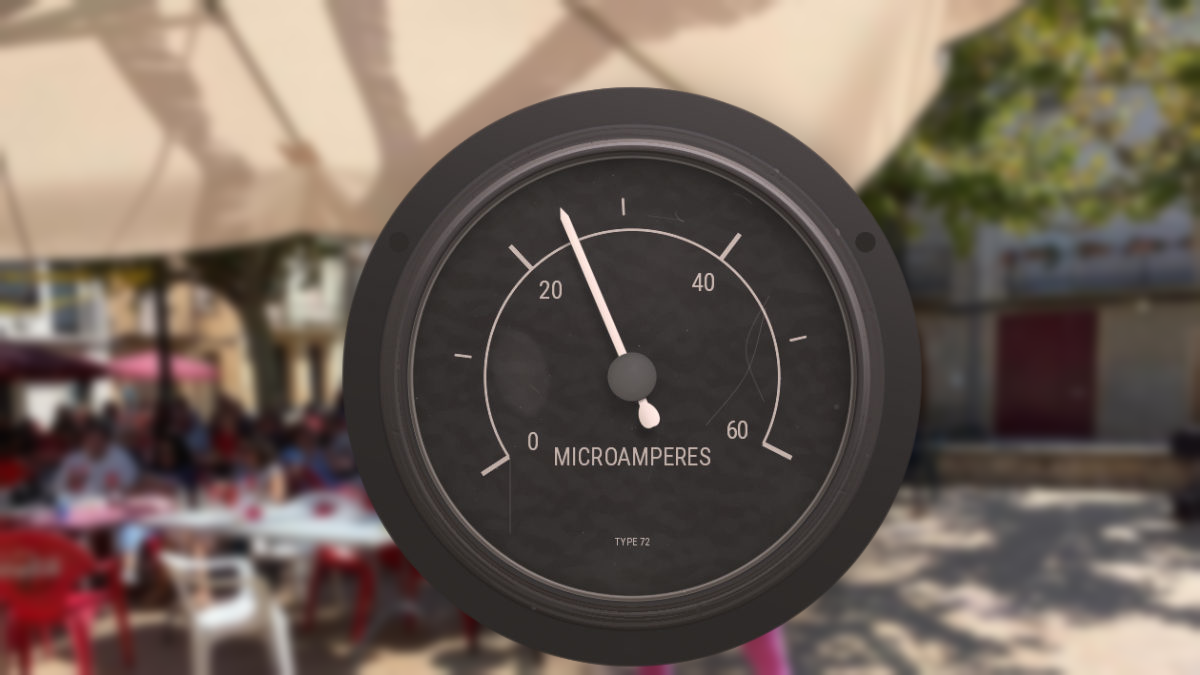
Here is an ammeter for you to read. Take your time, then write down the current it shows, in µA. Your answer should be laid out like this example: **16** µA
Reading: **25** µA
